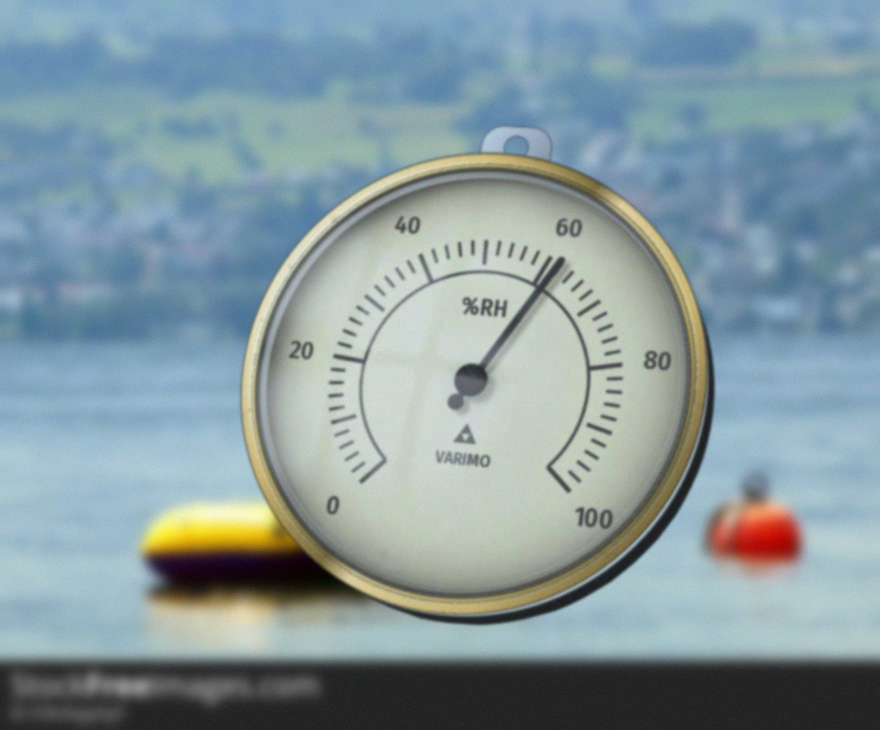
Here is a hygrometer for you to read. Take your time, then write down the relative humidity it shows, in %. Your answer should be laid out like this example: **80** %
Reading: **62** %
